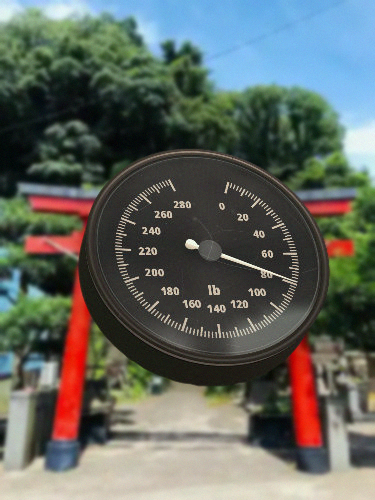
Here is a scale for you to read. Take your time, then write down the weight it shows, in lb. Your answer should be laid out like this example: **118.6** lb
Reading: **80** lb
